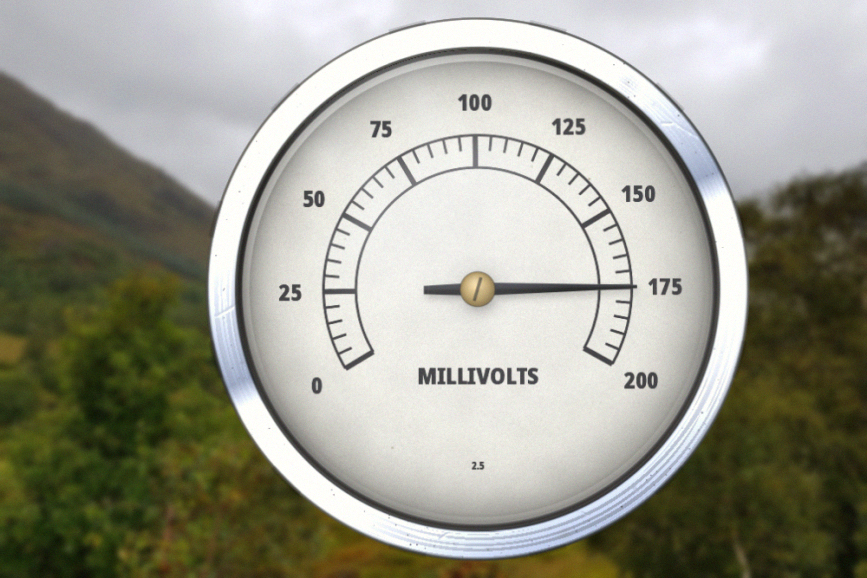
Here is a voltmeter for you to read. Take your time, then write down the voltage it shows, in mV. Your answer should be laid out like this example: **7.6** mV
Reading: **175** mV
